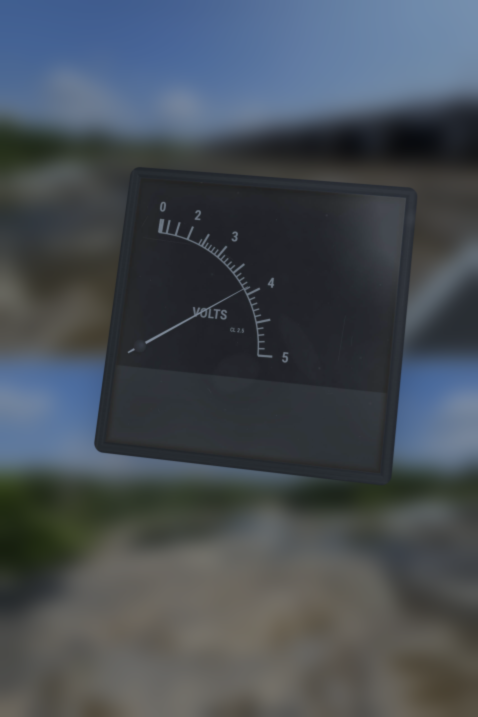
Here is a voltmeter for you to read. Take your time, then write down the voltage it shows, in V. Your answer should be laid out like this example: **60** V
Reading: **3.9** V
